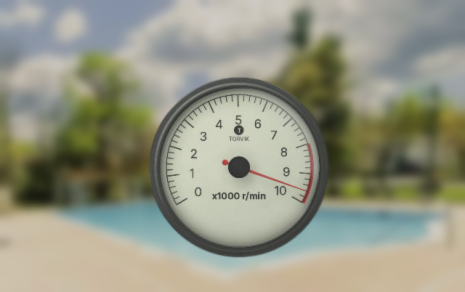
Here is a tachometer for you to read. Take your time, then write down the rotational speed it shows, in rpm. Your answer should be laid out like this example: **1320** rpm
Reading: **9600** rpm
